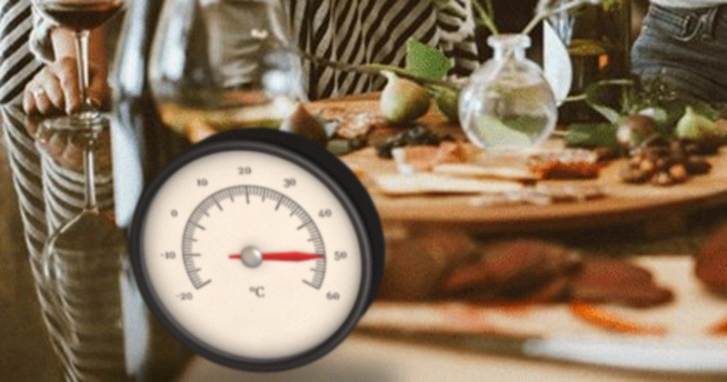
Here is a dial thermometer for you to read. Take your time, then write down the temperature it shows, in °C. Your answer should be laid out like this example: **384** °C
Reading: **50** °C
